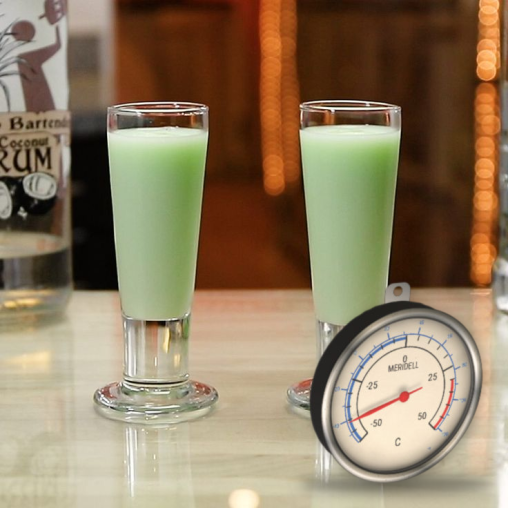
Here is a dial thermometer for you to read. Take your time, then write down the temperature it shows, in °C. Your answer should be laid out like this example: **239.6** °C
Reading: **-40** °C
